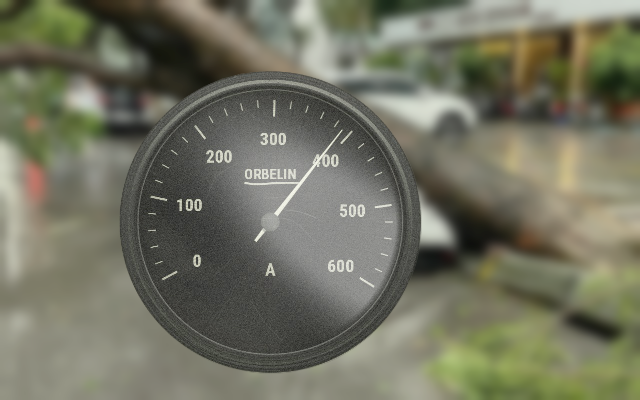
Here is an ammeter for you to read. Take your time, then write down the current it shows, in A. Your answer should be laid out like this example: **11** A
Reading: **390** A
